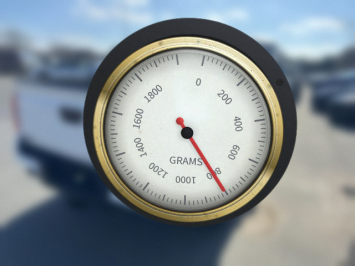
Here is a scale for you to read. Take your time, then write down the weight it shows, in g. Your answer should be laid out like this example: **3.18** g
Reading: **800** g
